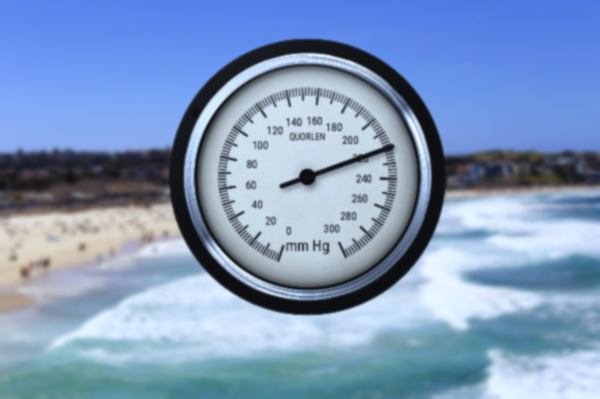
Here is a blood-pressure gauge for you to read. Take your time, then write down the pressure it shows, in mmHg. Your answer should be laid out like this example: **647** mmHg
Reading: **220** mmHg
